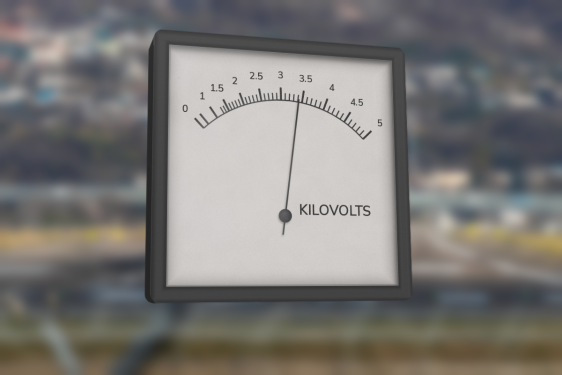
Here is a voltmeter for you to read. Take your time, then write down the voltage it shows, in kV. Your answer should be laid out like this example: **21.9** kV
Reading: **3.4** kV
